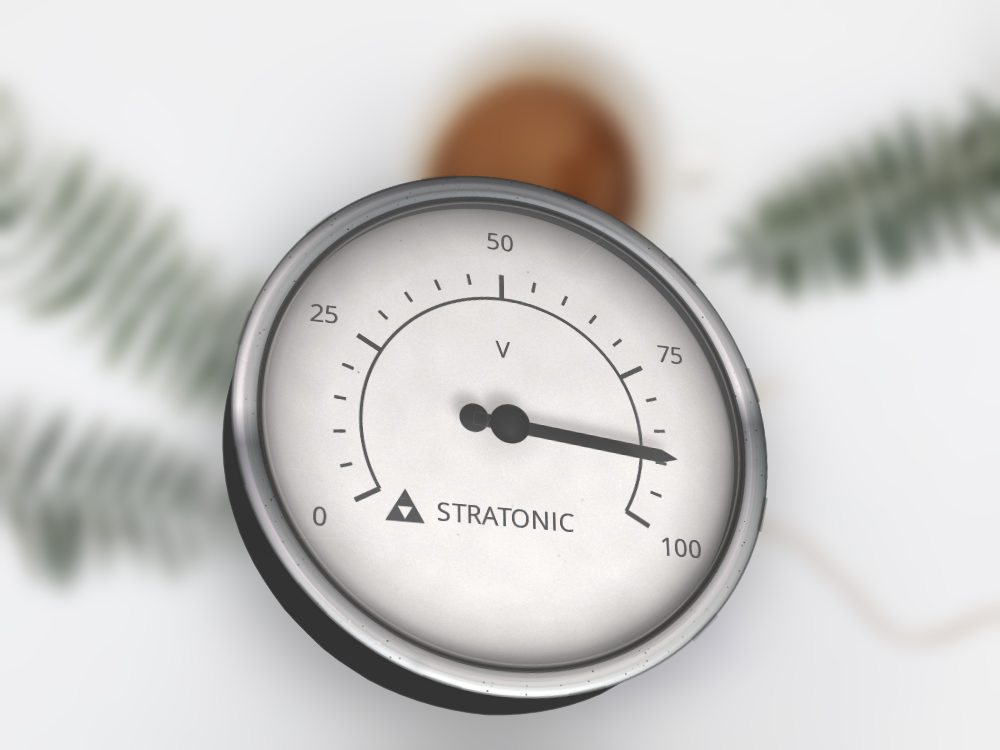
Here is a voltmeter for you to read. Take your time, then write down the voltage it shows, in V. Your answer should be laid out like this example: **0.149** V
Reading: **90** V
